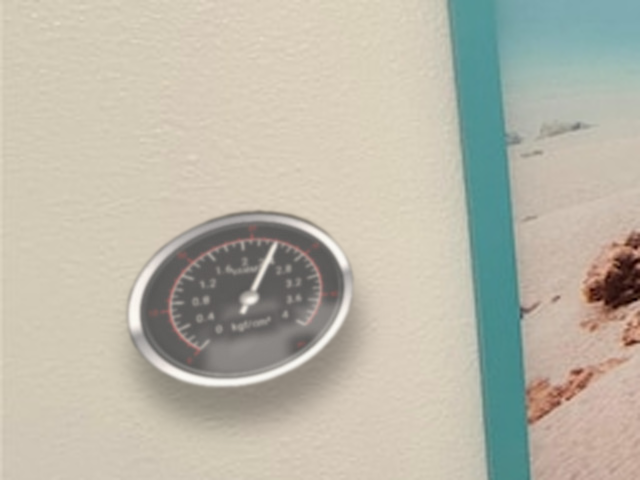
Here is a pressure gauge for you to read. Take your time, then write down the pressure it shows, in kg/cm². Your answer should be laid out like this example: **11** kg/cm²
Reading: **2.4** kg/cm²
